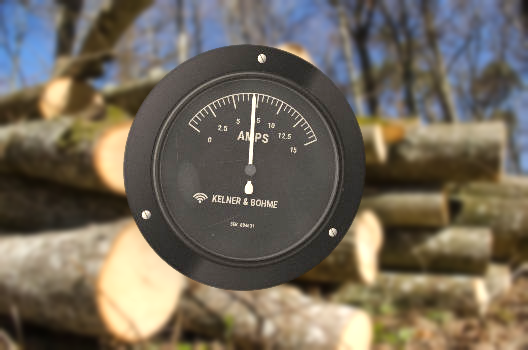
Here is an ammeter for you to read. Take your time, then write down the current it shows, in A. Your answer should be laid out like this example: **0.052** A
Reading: **7** A
